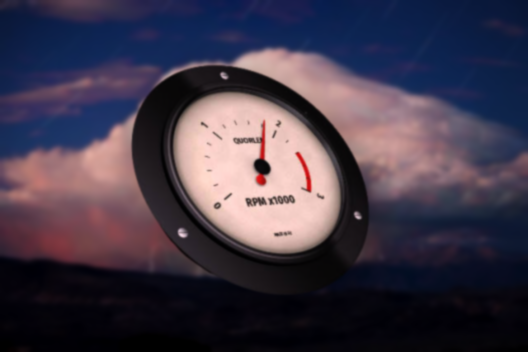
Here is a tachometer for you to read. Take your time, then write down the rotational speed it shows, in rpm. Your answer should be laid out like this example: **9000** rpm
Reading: **1800** rpm
